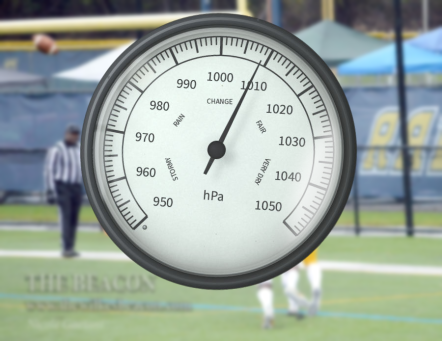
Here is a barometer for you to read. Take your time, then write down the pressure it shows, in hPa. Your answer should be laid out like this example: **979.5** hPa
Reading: **1009** hPa
